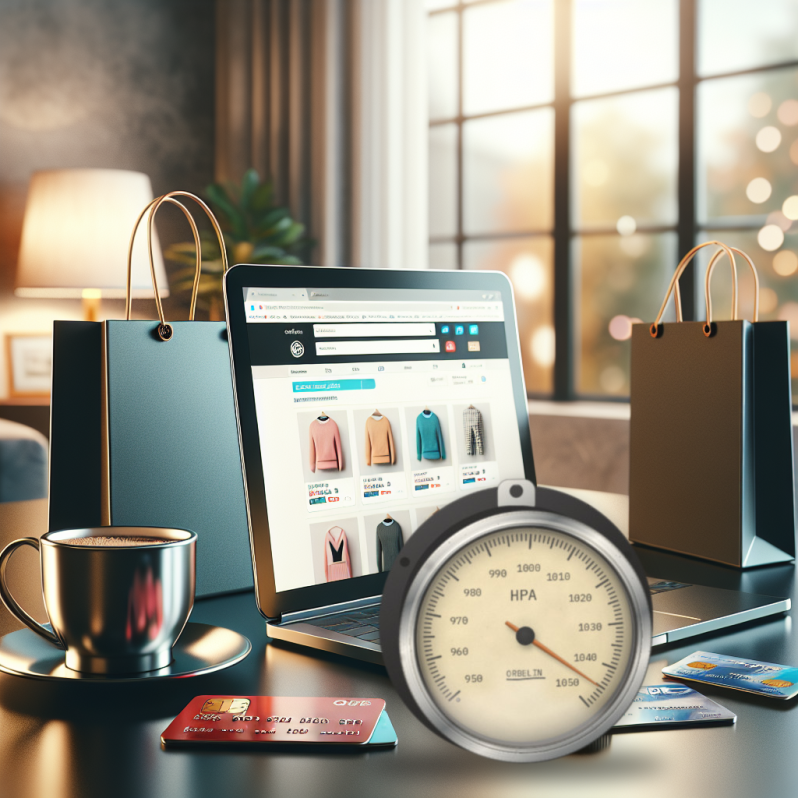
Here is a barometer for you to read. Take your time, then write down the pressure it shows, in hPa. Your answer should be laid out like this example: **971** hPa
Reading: **1045** hPa
